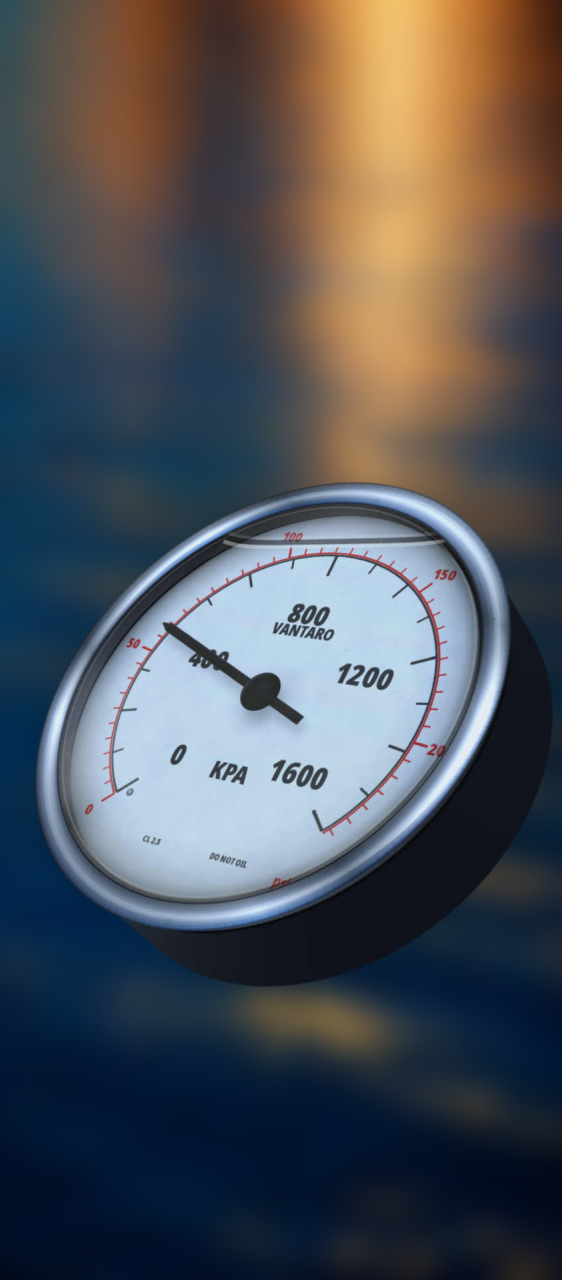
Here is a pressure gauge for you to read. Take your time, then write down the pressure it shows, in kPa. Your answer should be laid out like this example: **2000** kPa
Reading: **400** kPa
